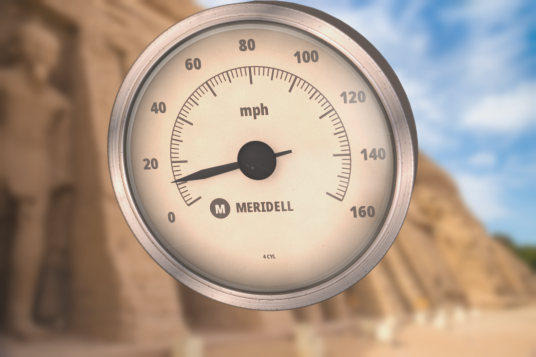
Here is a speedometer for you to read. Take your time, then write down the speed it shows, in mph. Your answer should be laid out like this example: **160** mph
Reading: **12** mph
